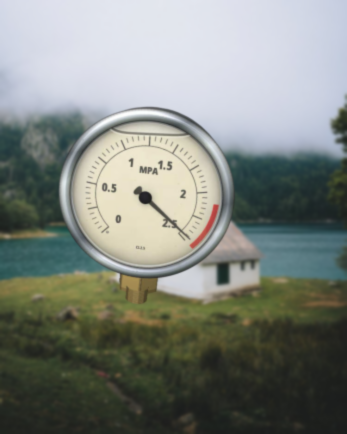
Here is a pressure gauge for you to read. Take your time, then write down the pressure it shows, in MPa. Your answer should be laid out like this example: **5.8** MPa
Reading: **2.45** MPa
